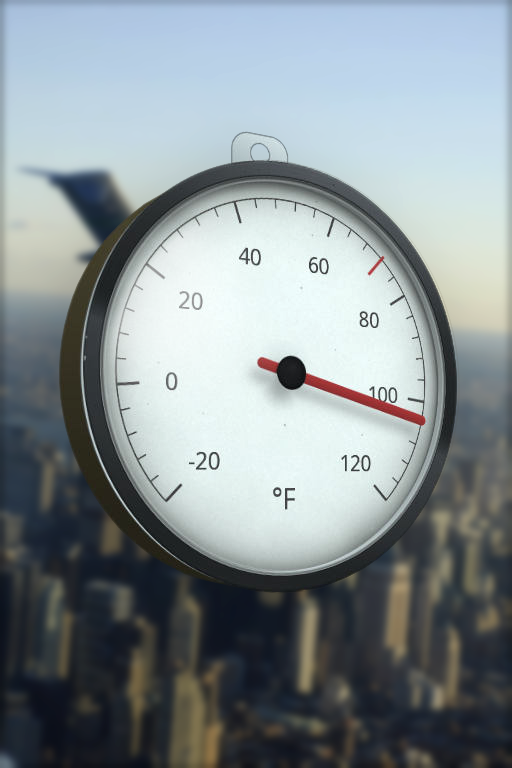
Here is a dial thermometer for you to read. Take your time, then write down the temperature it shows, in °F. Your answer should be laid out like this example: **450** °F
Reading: **104** °F
